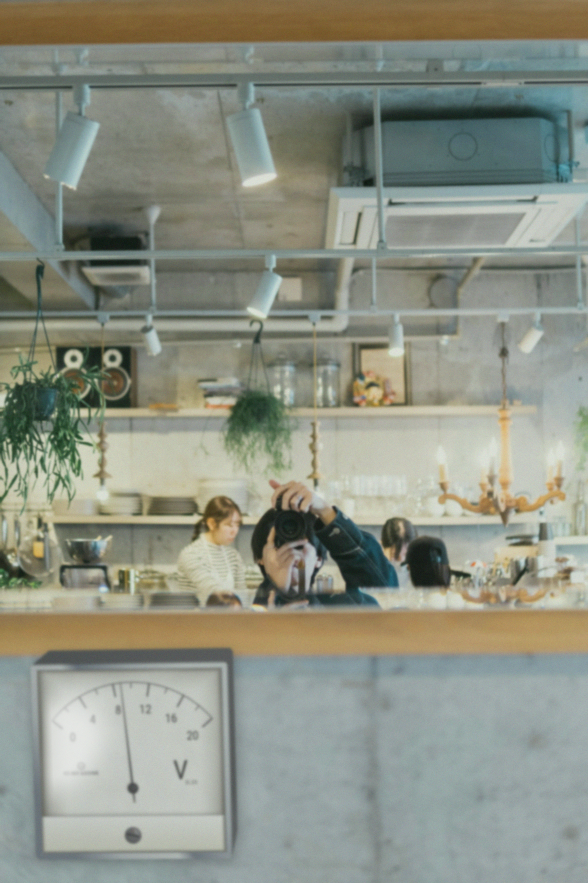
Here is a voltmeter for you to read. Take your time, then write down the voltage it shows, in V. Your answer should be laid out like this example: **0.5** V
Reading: **9** V
